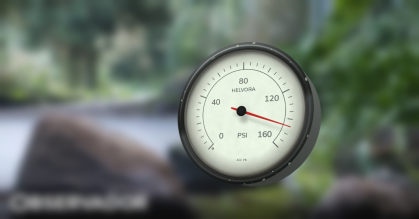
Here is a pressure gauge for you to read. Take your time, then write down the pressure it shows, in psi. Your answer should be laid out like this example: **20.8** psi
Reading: **145** psi
